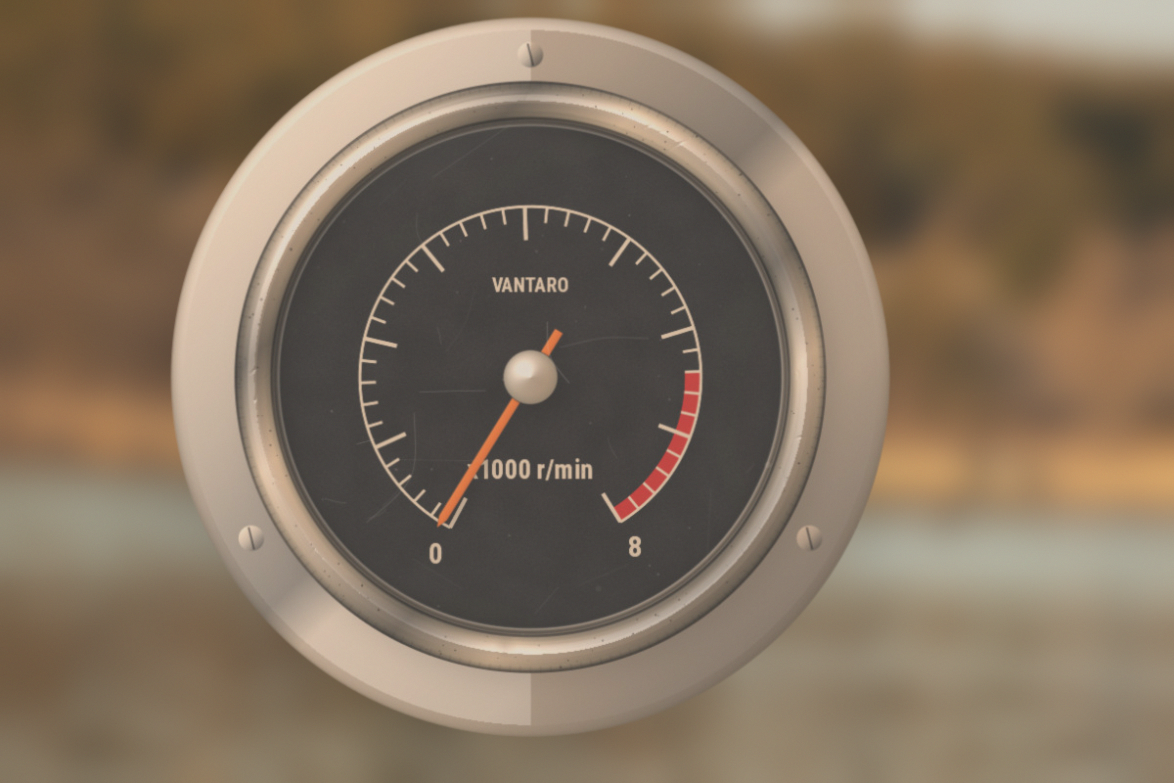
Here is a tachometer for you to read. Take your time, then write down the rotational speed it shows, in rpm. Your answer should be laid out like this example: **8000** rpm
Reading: **100** rpm
